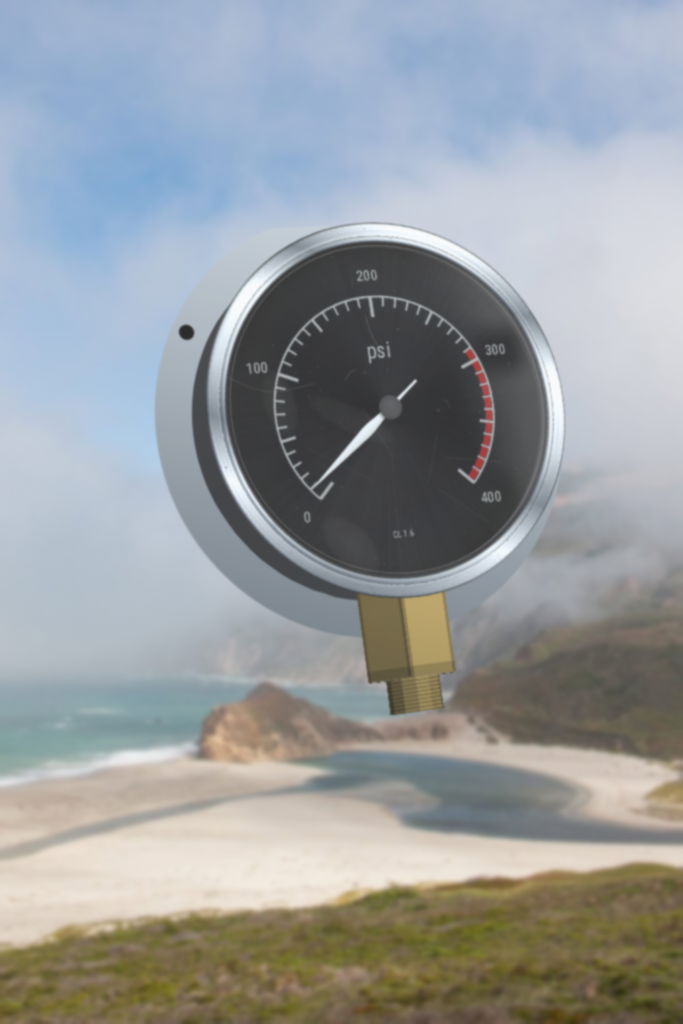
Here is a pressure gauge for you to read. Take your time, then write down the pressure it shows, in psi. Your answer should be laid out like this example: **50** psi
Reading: **10** psi
